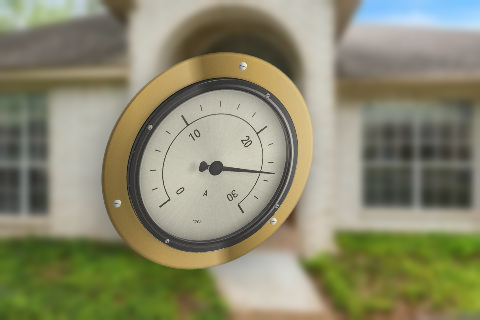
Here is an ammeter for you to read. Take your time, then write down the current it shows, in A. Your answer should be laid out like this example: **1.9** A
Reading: **25** A
